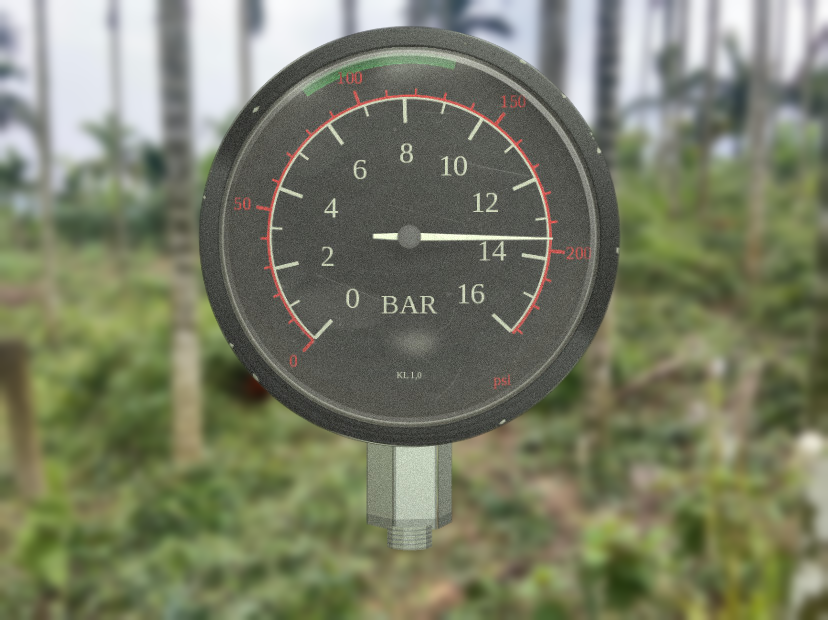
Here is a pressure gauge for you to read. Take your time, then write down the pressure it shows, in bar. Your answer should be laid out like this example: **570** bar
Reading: **13.5** bar
